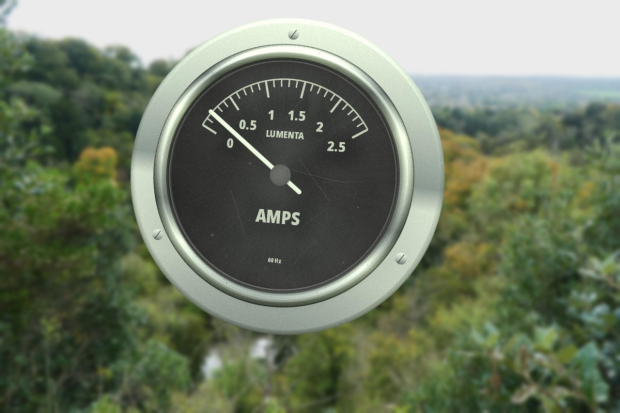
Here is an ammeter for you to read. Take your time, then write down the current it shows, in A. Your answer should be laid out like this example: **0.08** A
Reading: **0.2** A
